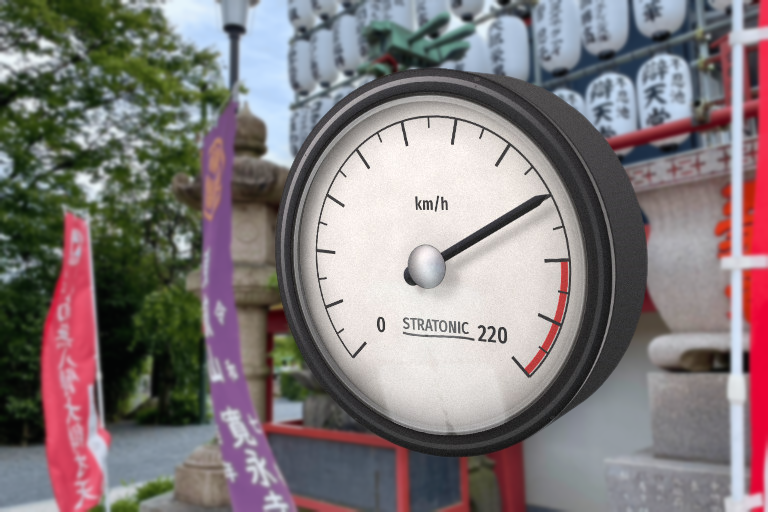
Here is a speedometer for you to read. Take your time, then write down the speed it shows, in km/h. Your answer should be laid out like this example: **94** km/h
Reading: **160** km/h
